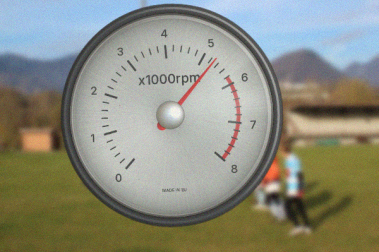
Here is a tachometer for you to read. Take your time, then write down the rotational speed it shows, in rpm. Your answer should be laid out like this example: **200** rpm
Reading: **5300** rpm
